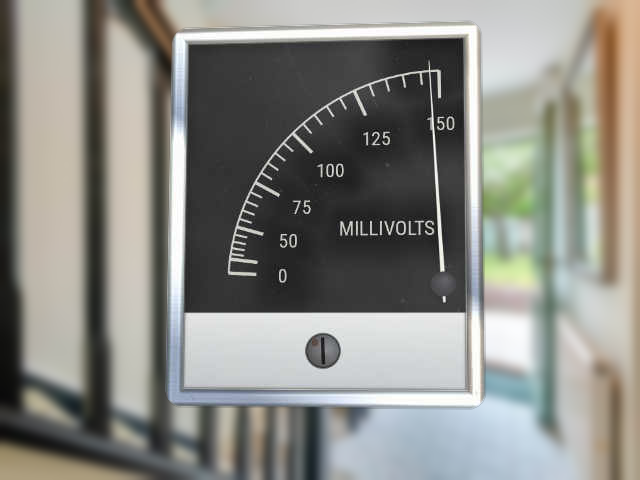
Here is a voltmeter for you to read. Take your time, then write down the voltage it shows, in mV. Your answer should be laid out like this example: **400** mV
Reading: **147.5** mV
